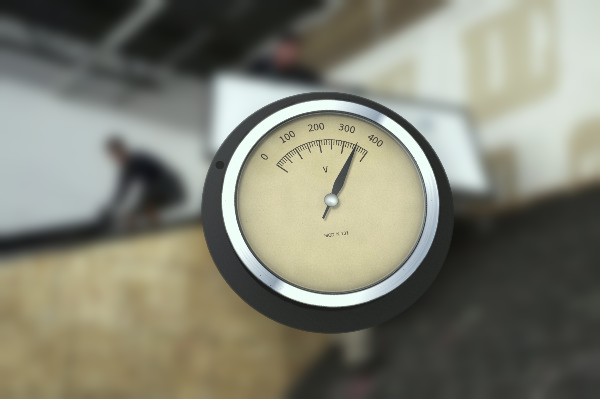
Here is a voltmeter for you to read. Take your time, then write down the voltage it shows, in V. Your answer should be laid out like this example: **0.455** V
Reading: **350** V
